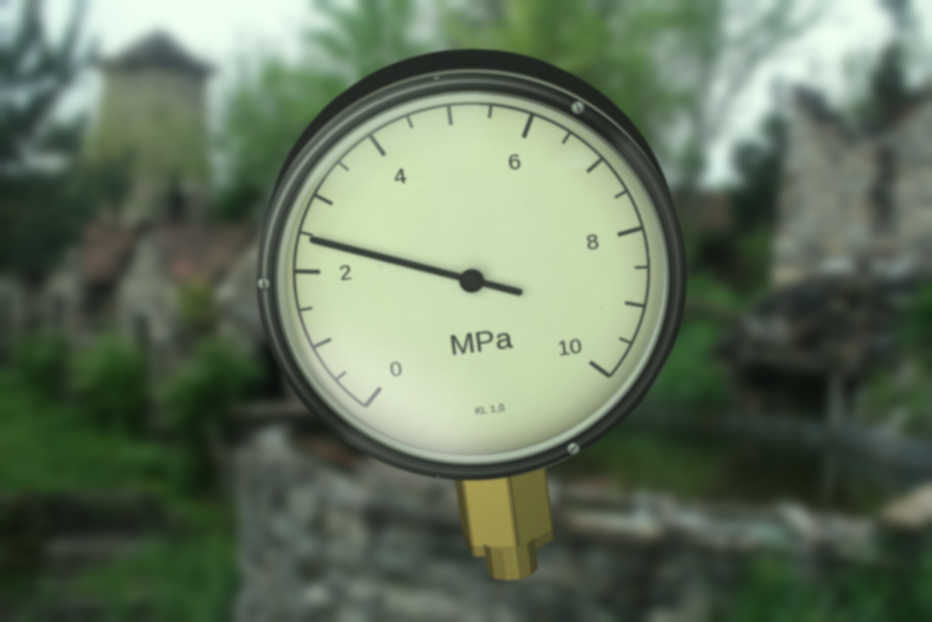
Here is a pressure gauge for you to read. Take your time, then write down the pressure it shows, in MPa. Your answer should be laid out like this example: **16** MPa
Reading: **2.5** MPa
